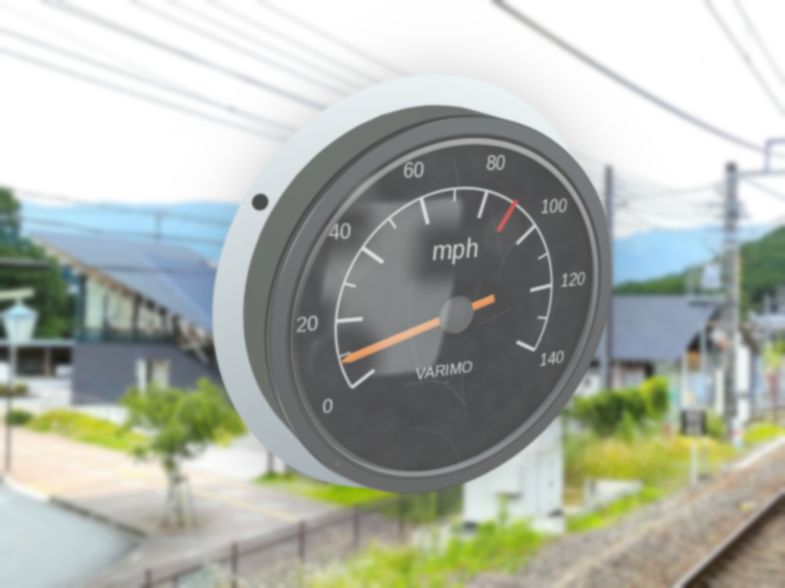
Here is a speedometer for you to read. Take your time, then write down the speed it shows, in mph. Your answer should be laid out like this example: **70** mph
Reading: **10** mph
